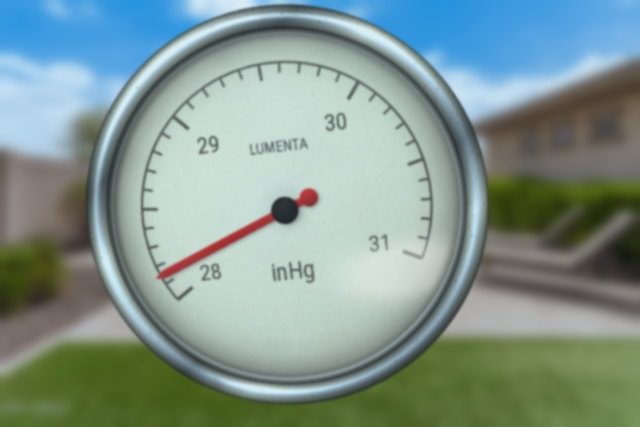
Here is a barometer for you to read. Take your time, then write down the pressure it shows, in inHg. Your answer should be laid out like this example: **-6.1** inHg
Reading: **28.15** inHg
